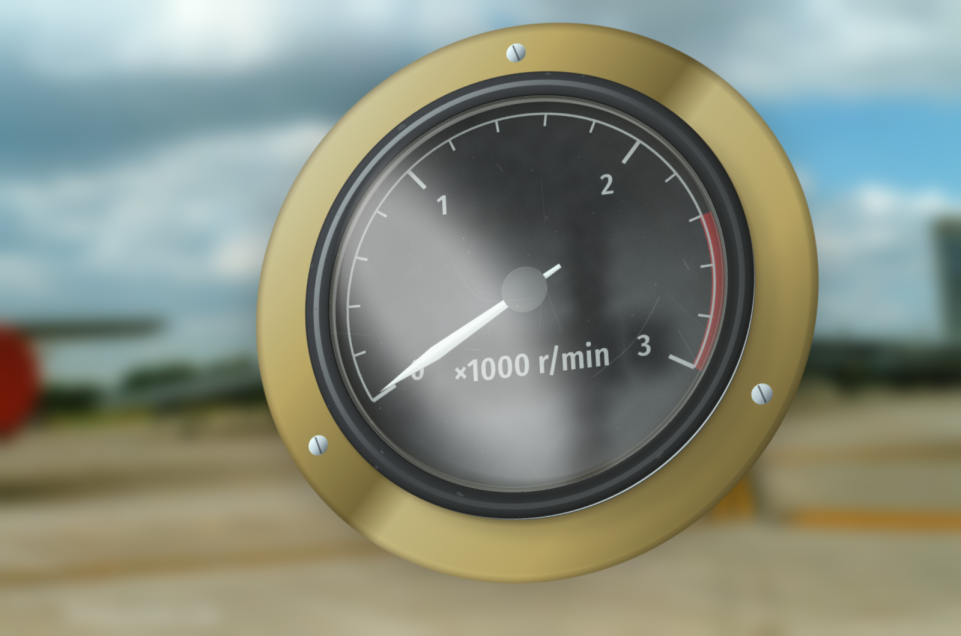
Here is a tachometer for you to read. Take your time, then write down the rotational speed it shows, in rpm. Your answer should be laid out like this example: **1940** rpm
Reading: **0** rpm
